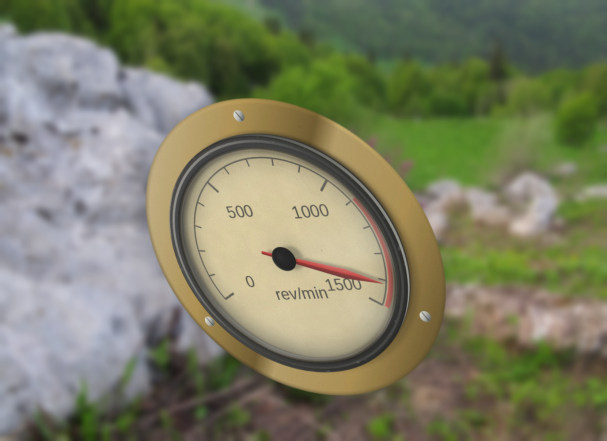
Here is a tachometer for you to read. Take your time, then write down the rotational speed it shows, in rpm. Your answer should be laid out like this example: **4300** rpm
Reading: **1400** rpm
